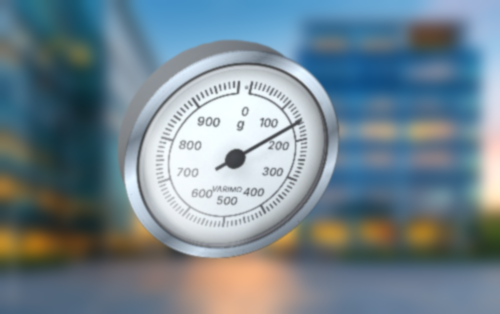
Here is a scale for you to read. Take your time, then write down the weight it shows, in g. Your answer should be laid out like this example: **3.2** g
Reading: **150** g
